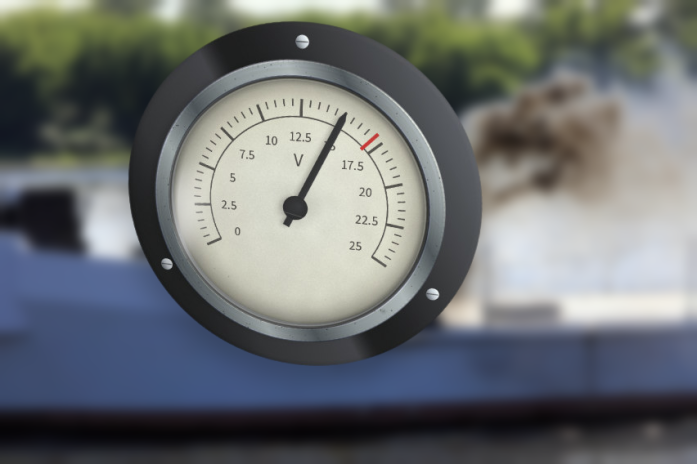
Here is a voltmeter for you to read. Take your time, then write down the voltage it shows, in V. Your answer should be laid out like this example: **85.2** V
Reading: **15** V
